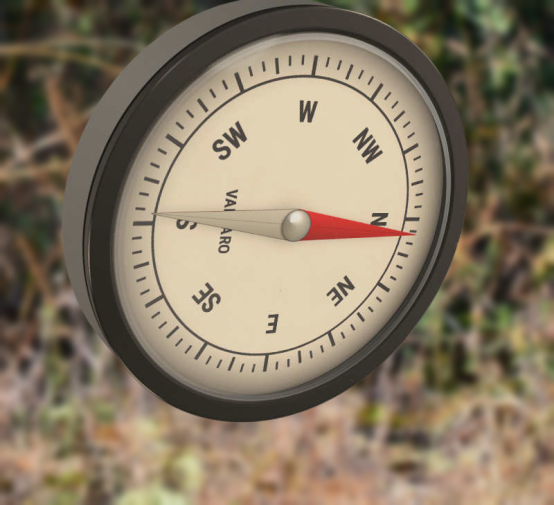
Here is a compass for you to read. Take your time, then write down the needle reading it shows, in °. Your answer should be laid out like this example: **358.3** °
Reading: **5** °
